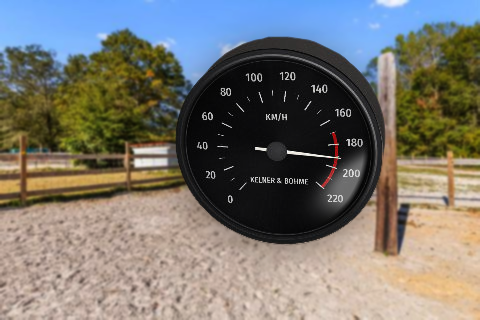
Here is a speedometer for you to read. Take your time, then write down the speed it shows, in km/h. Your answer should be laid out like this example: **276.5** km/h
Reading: **190** km/h
